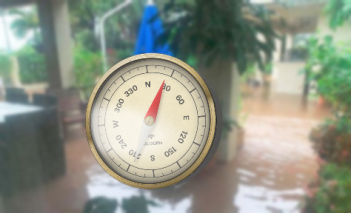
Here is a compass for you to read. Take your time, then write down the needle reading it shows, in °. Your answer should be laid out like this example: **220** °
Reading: **25** °
